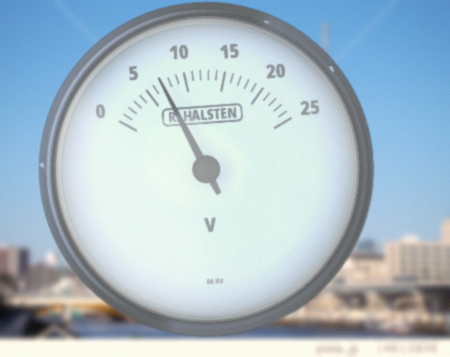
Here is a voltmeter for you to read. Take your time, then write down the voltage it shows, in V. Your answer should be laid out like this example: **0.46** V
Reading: **7** V
